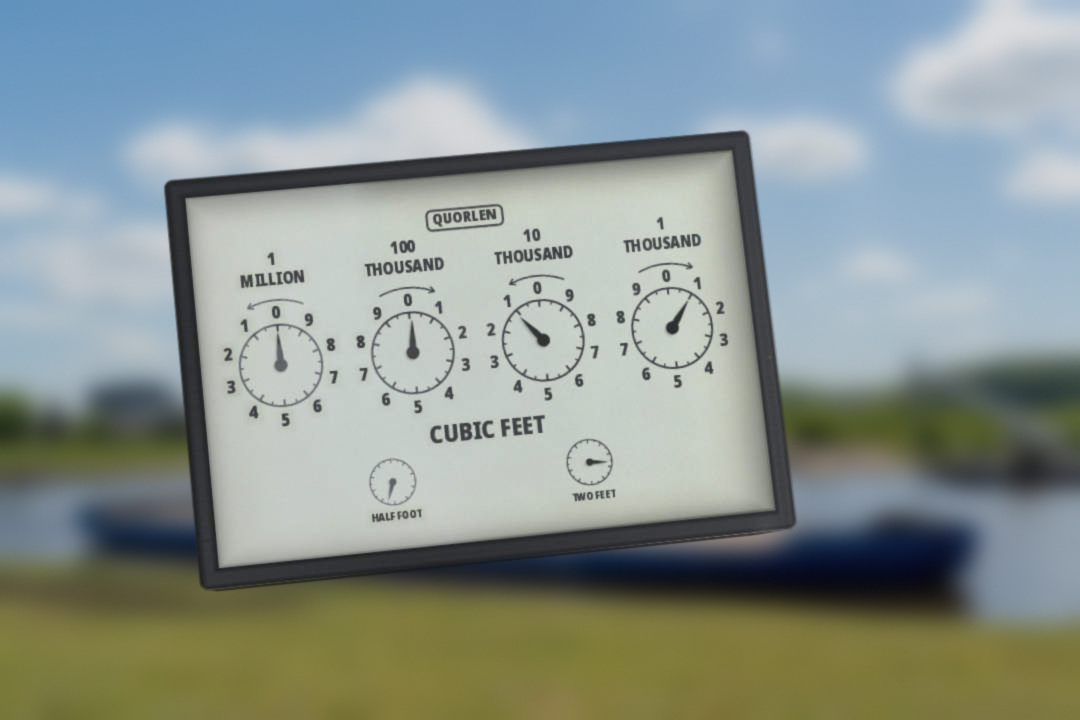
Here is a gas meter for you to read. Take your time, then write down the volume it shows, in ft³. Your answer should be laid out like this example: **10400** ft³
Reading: **1100** ft³
